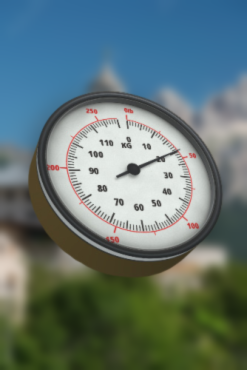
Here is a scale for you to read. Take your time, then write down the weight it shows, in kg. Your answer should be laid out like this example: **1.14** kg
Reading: **20** kg
